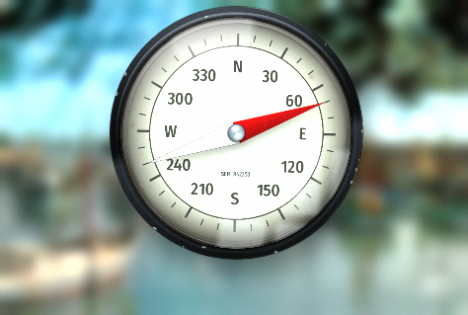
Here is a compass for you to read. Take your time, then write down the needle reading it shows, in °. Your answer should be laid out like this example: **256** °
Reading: **70** °
